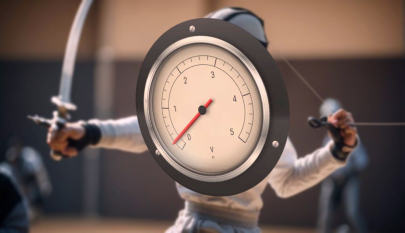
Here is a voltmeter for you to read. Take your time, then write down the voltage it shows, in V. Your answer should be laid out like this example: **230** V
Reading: **0.2** V
